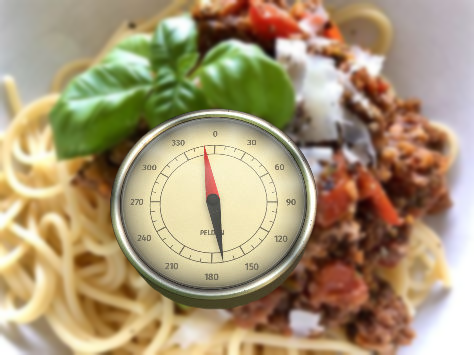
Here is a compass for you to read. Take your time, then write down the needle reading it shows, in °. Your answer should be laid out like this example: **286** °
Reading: **350** °
